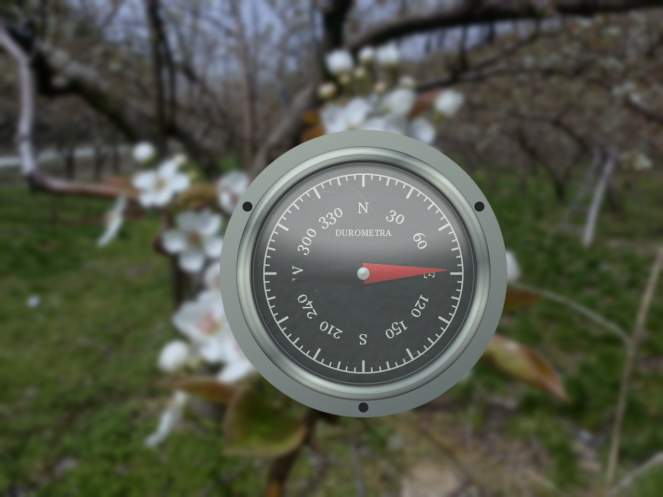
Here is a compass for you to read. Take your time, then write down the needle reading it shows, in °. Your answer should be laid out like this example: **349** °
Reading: **87.5** °
